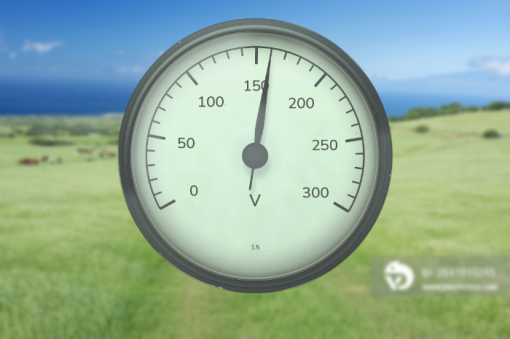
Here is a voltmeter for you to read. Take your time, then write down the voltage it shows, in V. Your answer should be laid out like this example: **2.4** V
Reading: **160** V
